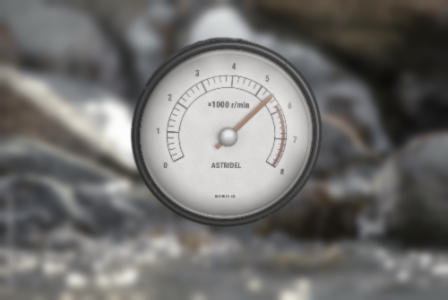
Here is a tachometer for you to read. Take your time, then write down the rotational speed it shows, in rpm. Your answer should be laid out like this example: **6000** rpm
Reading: **5400** rpm
